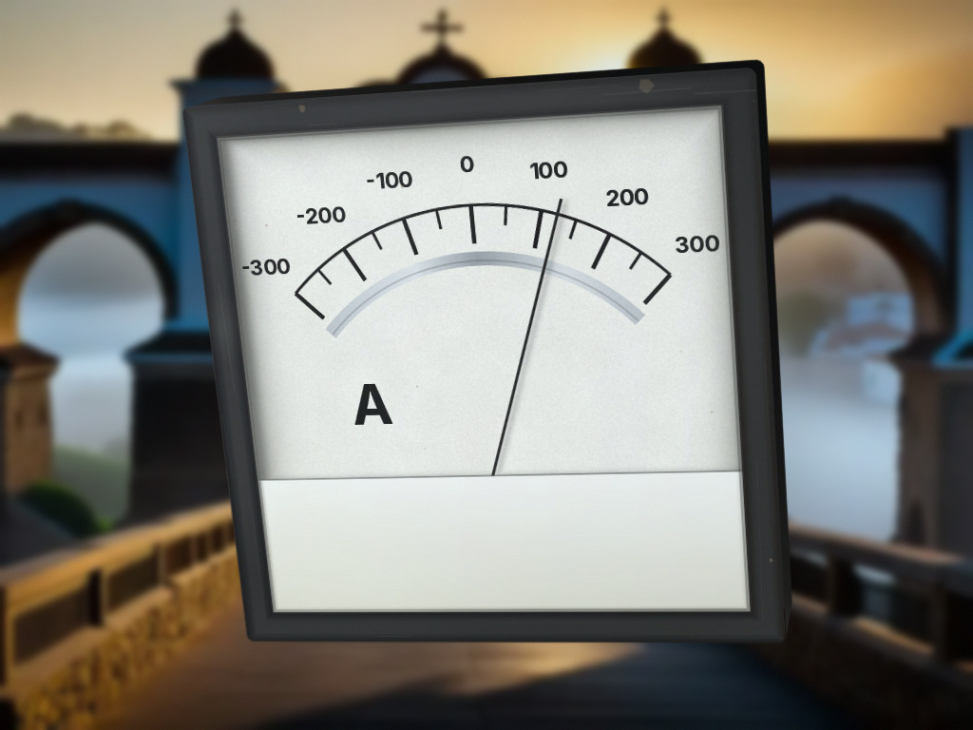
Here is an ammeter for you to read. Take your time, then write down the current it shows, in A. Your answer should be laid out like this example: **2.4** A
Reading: **125** A
